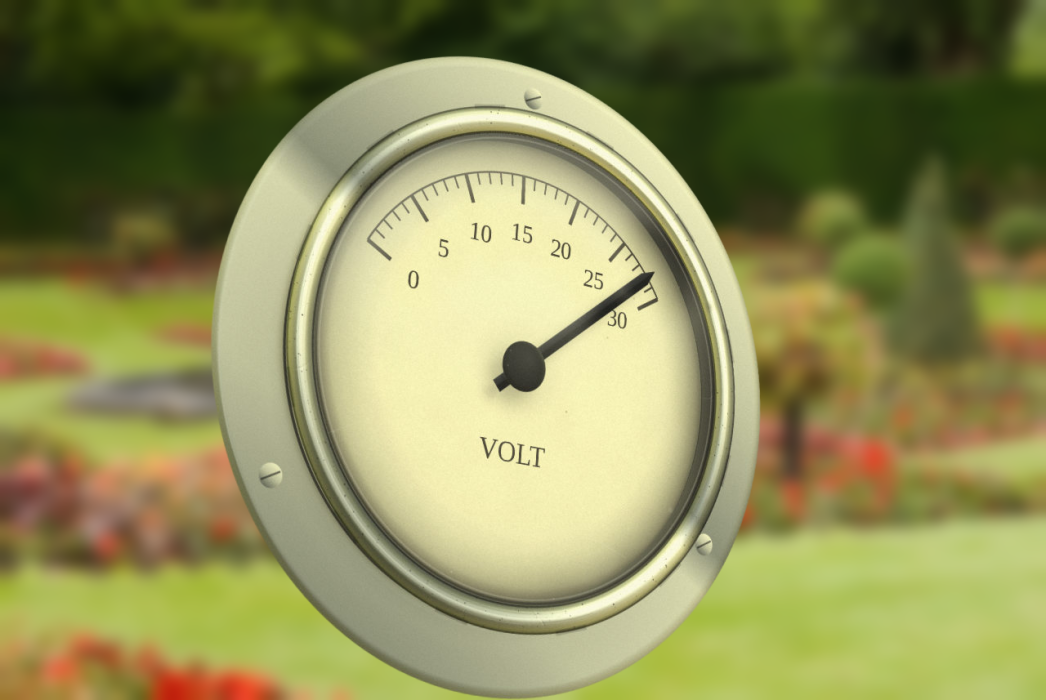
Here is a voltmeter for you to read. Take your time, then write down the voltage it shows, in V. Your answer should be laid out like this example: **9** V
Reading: **28** V
